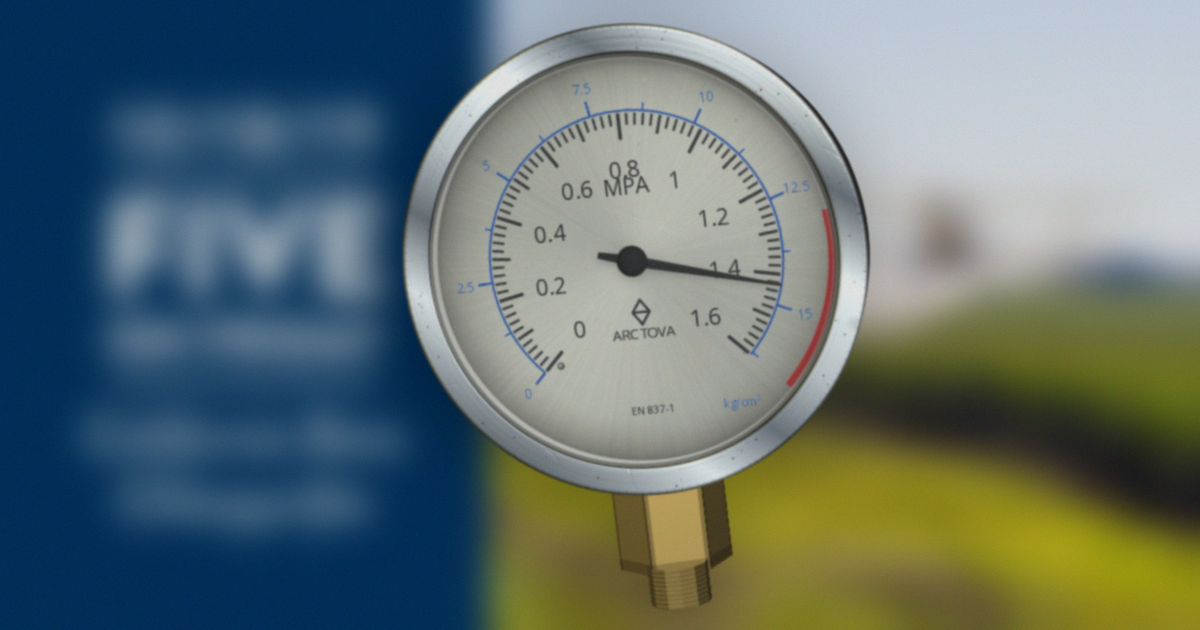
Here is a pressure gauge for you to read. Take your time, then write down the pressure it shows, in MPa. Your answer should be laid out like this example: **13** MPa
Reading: **1.42** MPa
